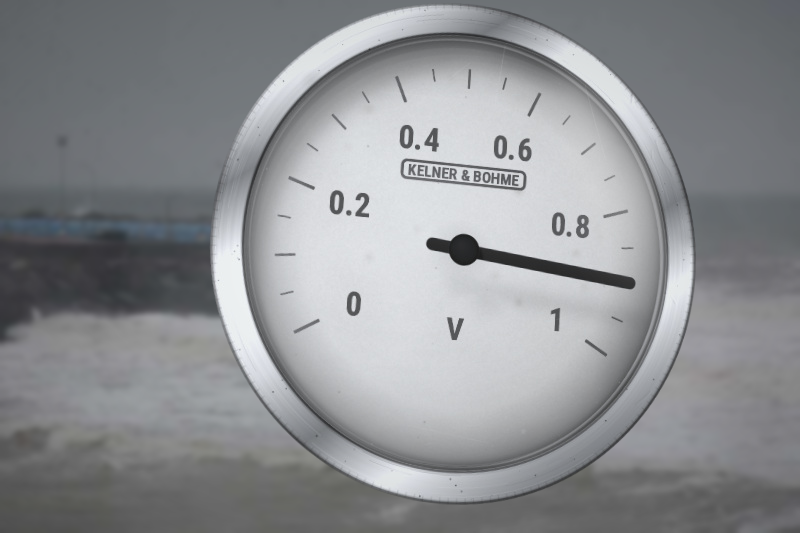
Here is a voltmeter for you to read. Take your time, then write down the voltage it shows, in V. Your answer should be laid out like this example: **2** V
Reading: **0.9** V
